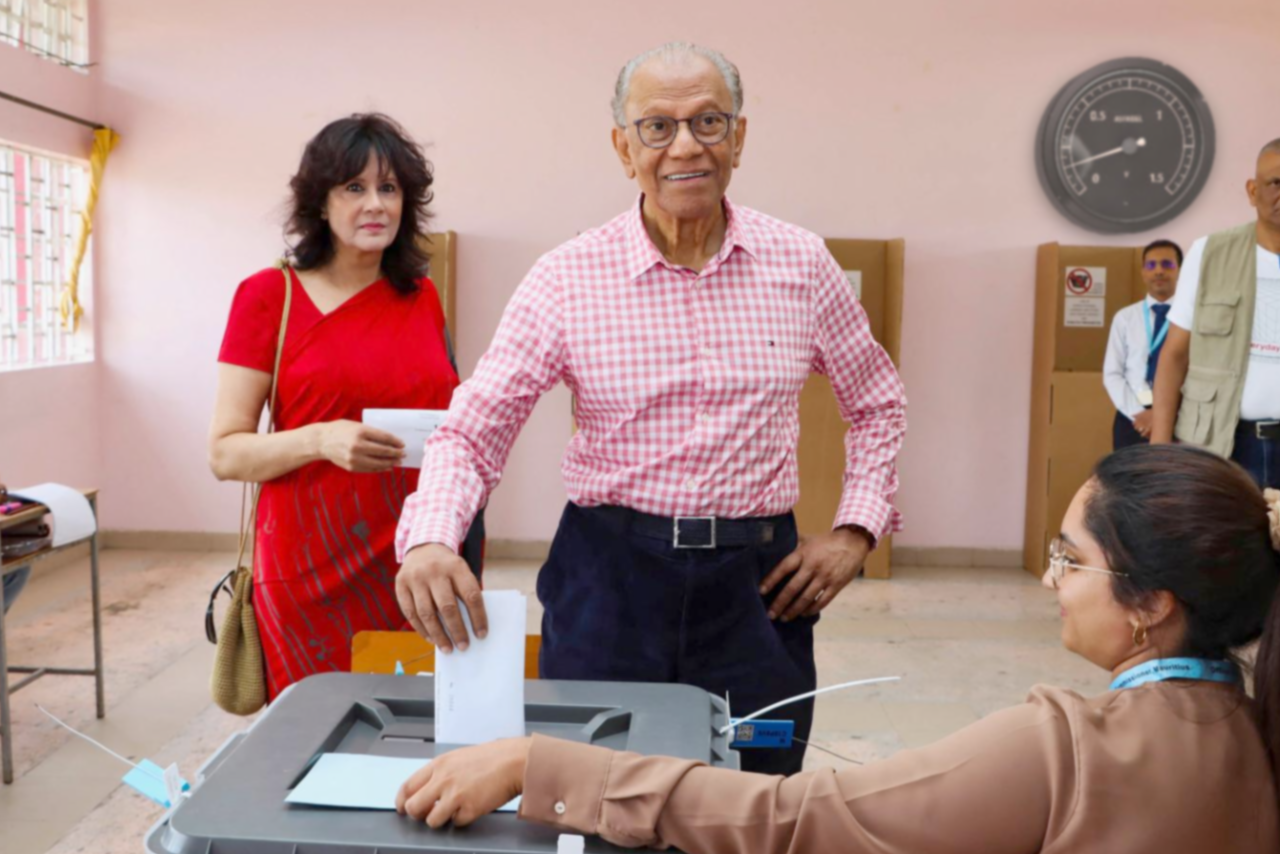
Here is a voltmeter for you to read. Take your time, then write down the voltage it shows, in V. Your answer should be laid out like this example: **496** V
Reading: **0.15** V
